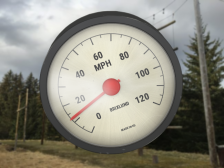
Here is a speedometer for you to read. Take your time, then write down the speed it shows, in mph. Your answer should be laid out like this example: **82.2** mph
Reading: **12.5** mph
